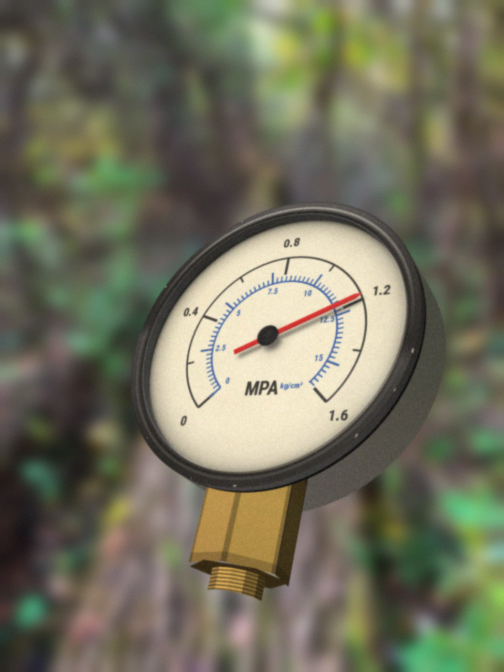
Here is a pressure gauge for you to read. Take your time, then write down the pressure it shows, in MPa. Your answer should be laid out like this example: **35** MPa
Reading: **1.2** MPa
